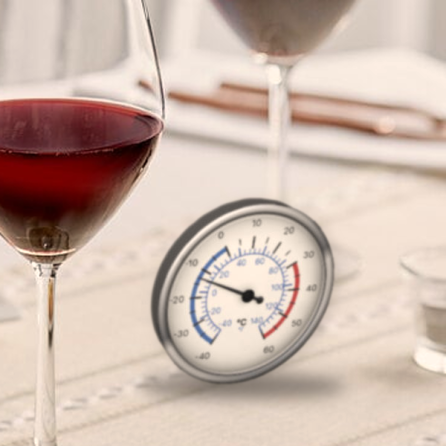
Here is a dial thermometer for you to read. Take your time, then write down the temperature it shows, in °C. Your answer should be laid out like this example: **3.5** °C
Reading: **-12.5** °C
